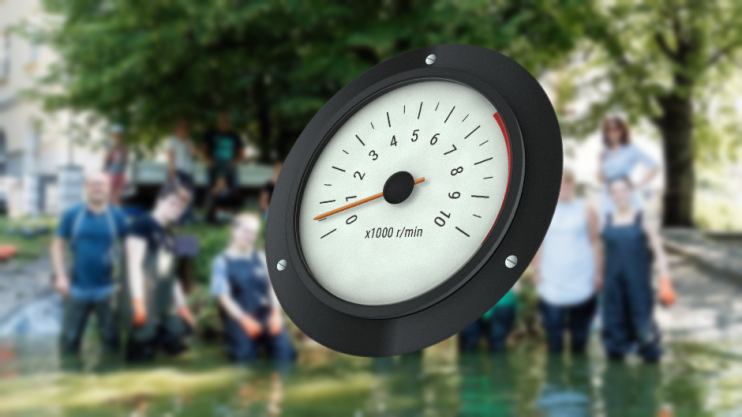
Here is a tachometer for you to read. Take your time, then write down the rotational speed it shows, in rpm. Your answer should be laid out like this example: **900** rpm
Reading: **500** rpm
